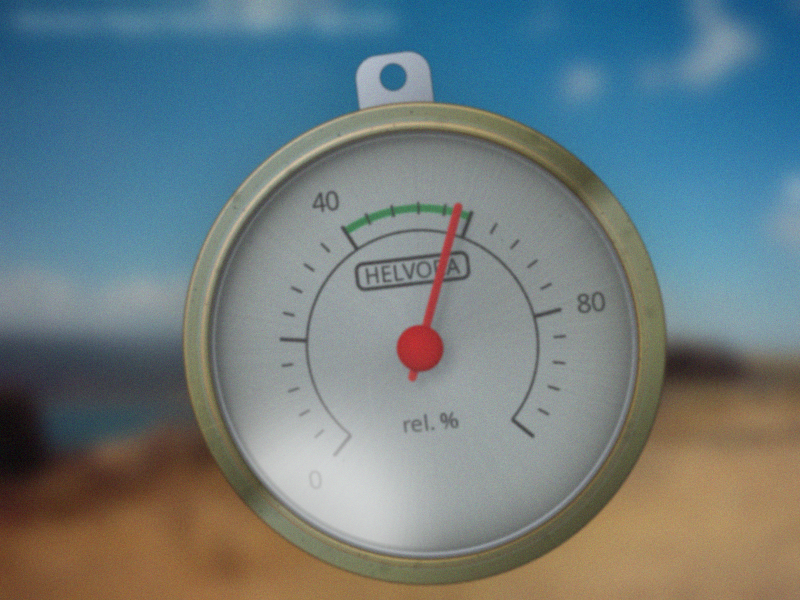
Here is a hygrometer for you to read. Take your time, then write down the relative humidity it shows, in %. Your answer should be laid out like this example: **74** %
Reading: **58** %
